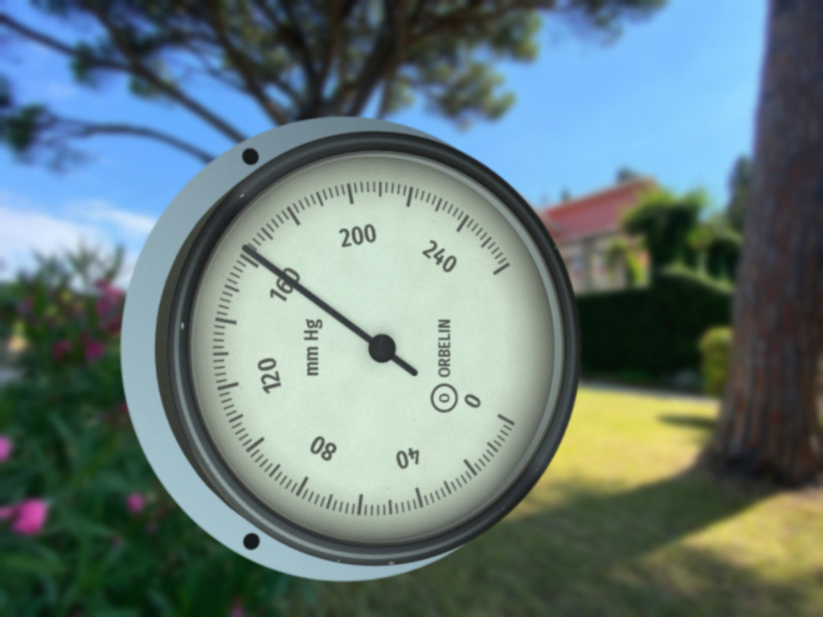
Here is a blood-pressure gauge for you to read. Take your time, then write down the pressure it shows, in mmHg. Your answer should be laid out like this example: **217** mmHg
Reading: **162** mmHg
